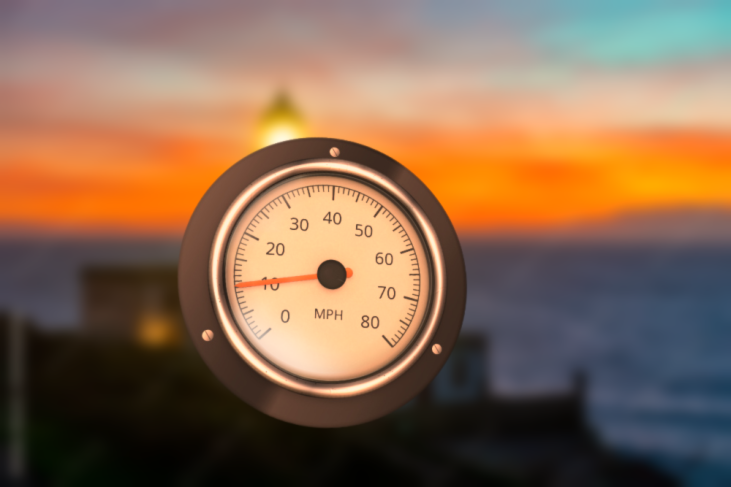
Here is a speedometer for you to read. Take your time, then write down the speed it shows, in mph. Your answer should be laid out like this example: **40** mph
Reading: **10** mph
